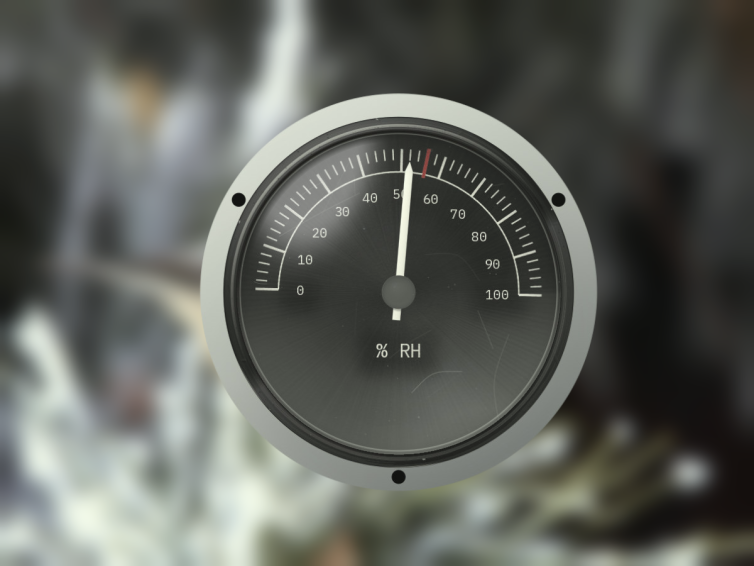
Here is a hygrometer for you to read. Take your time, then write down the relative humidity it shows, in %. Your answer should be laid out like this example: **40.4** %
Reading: **52** %
